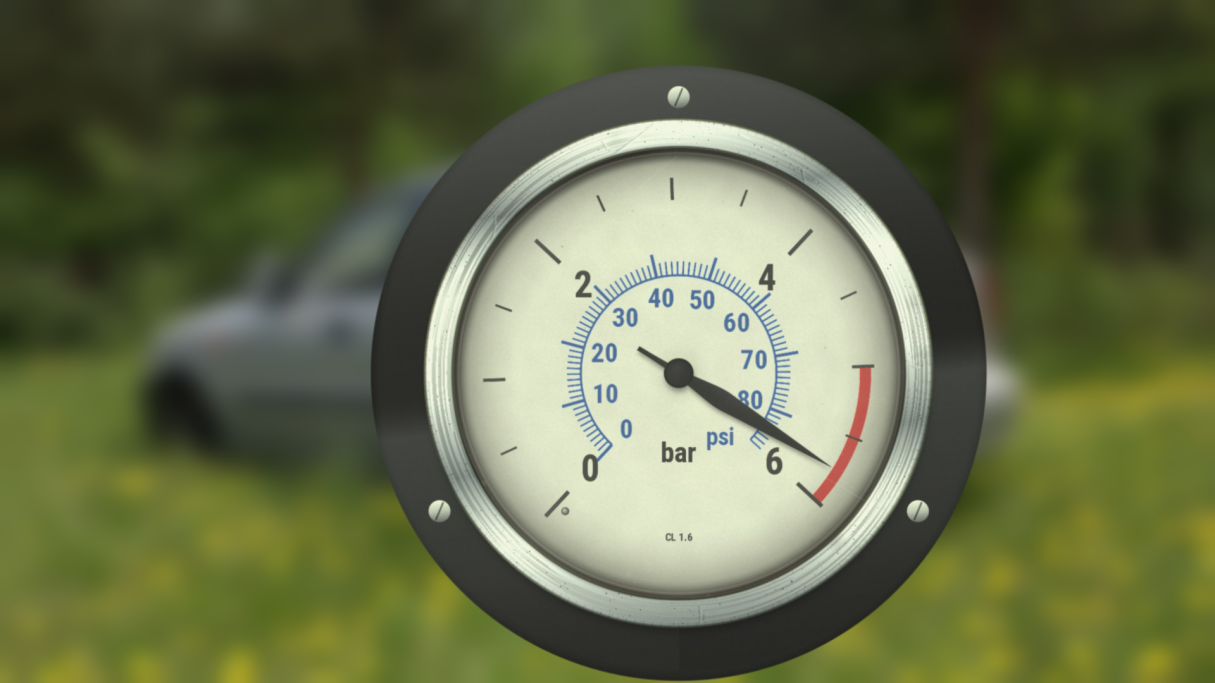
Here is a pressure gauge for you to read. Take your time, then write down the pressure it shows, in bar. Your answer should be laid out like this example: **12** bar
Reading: **5.75** bar
